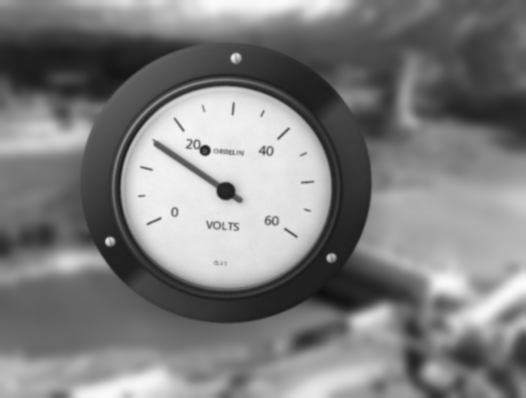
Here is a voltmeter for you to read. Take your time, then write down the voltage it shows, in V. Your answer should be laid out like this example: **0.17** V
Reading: **15** V
